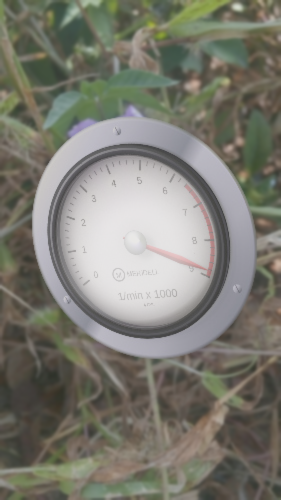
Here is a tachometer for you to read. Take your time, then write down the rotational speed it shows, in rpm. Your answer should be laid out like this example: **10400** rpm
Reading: **8800** rpm
